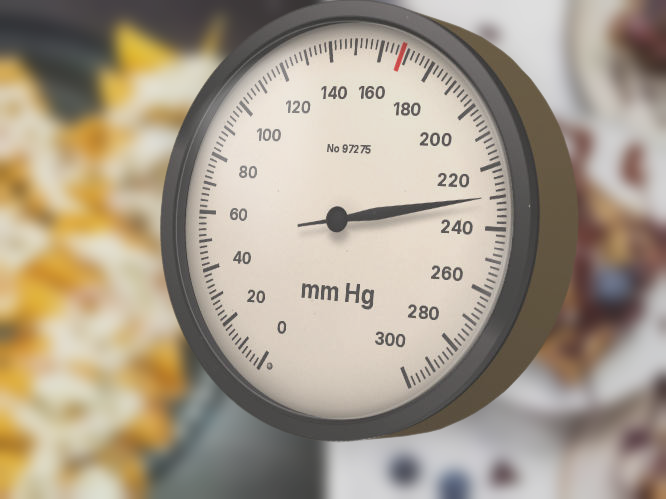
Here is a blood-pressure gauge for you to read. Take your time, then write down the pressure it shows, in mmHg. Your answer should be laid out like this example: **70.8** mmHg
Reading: **230** mmHg
